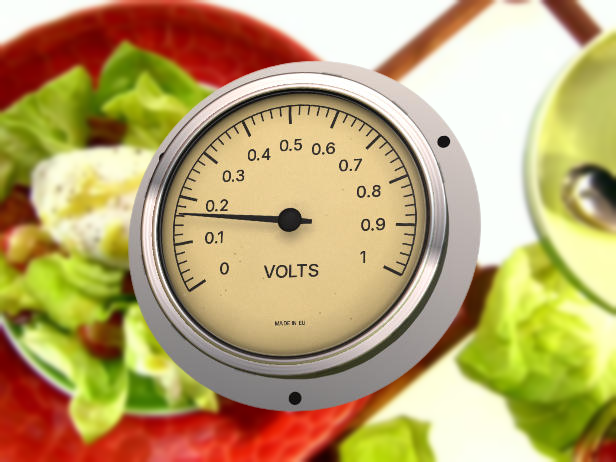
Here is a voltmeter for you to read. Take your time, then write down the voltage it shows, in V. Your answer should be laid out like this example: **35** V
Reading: **0.16** V
